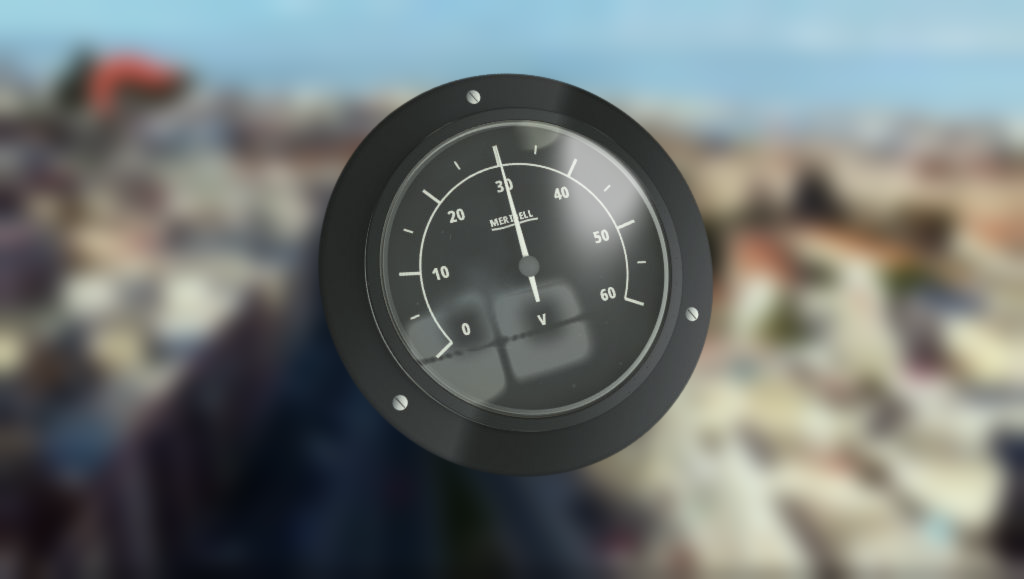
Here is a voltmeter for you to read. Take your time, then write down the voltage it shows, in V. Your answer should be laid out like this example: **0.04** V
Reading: **30** V
